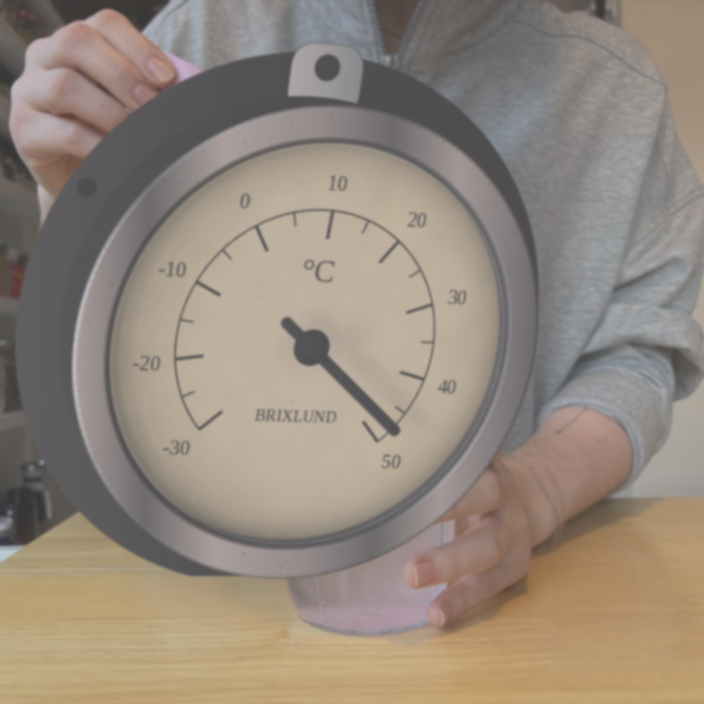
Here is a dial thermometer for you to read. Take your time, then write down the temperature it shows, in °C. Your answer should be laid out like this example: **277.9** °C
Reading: **47.5** °C
